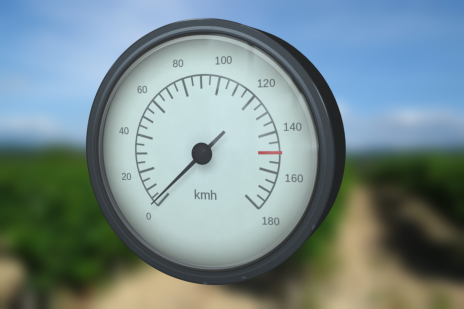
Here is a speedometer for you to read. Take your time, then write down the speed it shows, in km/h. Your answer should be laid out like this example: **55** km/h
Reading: **2.5** km/h
